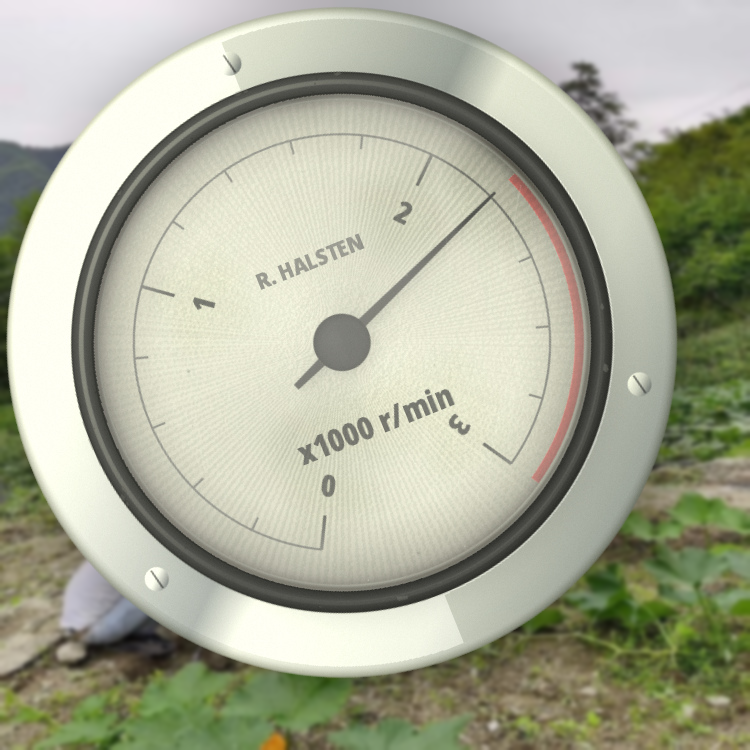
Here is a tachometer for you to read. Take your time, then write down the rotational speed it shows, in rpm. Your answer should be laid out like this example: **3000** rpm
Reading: **2200** rpm
